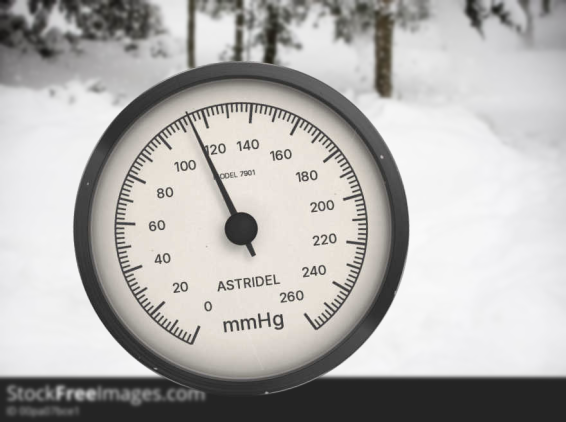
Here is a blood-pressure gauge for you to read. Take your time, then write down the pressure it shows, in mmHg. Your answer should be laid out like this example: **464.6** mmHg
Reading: **114** mmHg
